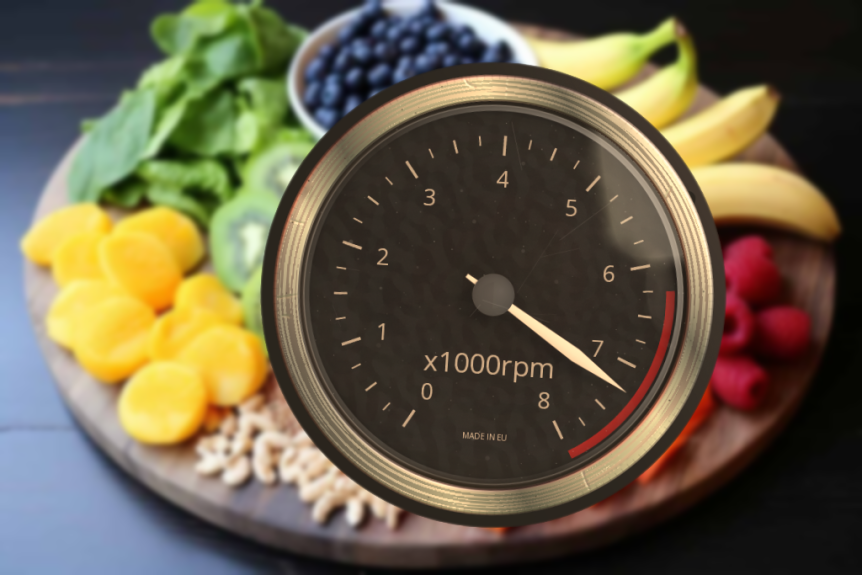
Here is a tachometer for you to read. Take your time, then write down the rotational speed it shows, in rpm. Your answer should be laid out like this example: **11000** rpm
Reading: **7250** rpm
